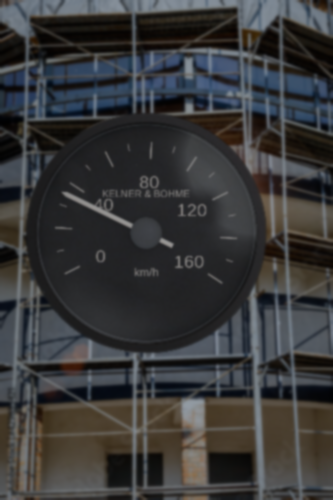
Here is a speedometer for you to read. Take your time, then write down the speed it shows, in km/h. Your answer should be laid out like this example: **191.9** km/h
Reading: **35** km/h
